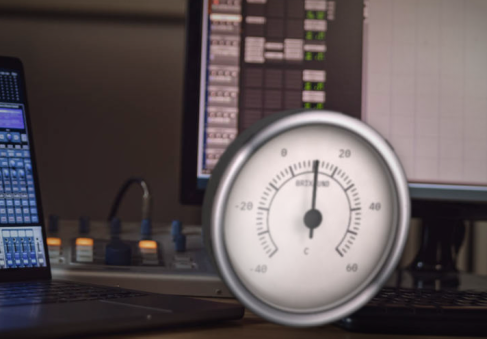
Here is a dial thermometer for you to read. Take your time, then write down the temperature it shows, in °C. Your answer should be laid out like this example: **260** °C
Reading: **10** °C
